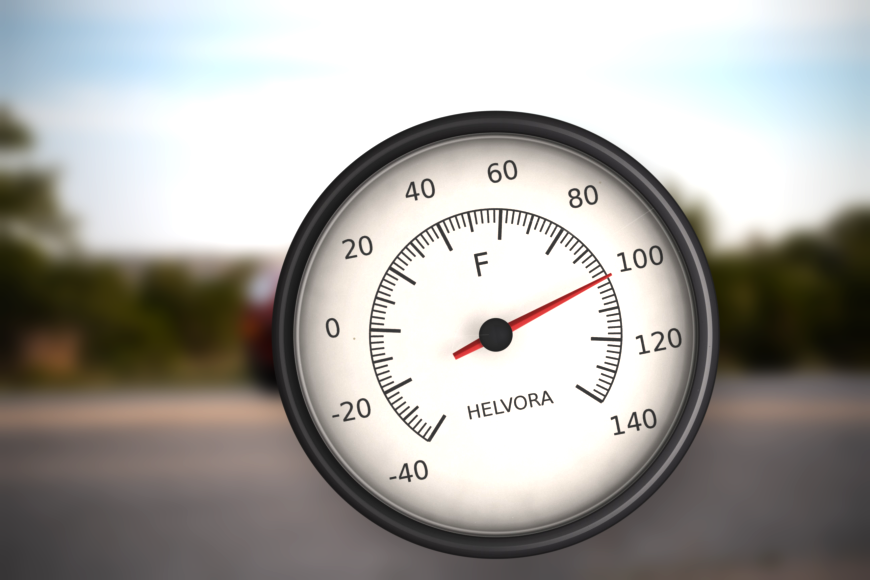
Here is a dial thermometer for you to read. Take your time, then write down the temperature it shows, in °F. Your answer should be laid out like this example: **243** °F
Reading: **100** °F
